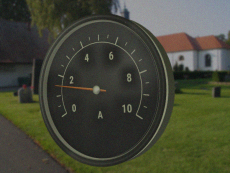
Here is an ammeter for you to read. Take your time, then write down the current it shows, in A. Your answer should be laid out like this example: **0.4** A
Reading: **1.5** A
